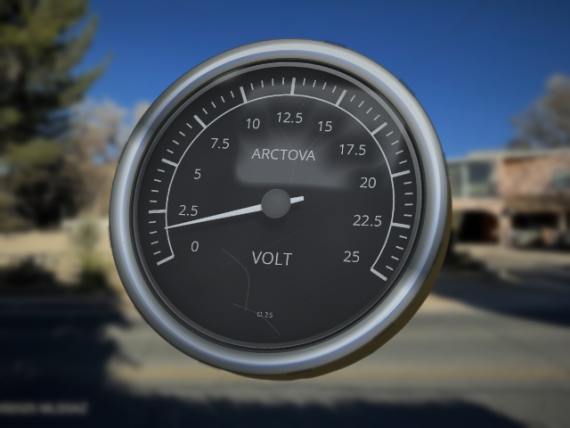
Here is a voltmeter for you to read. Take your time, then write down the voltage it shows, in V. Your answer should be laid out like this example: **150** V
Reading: **1.5** V
